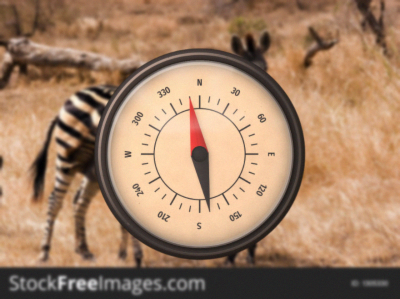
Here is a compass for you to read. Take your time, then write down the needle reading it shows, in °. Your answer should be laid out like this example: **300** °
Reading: **350** °
